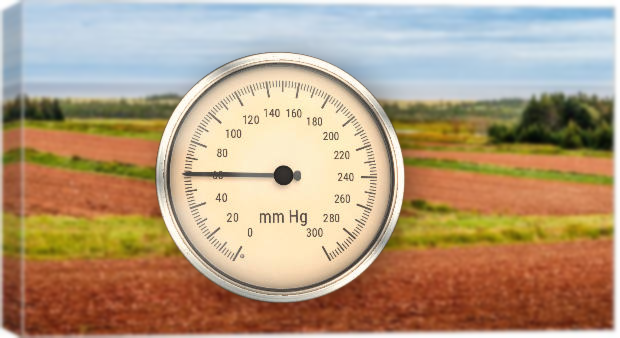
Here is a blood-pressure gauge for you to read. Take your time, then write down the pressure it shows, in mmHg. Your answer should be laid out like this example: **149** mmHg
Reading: **60** mmHg
